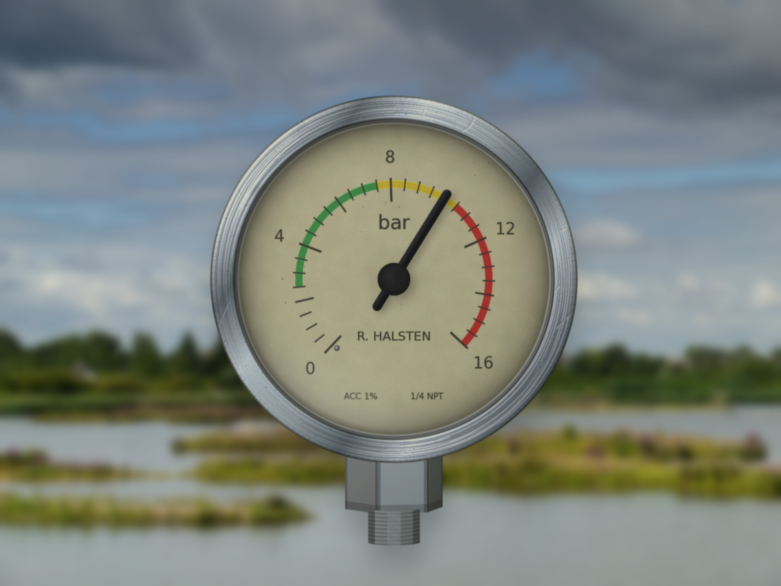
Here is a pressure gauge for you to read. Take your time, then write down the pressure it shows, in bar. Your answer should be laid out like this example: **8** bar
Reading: **10** bar
